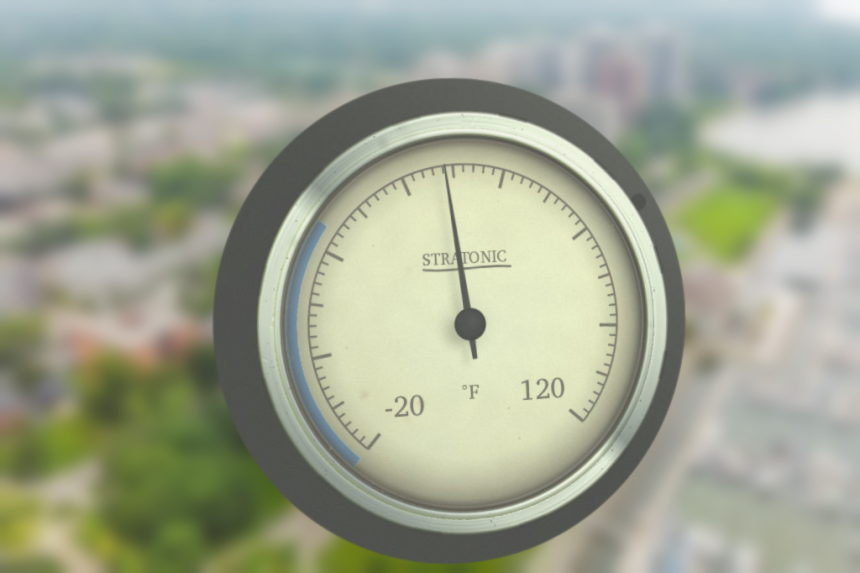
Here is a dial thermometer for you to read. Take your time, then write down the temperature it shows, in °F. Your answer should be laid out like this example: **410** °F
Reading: **48** °F
